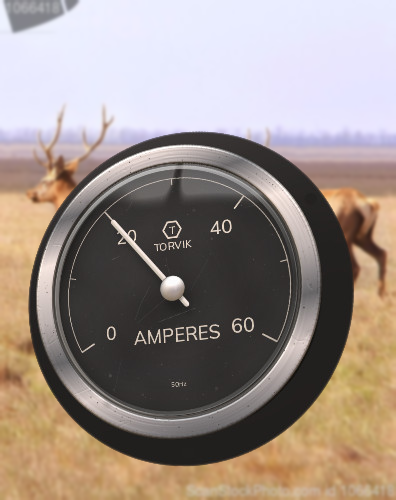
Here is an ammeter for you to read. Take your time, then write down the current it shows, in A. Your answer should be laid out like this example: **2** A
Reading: **20** A
